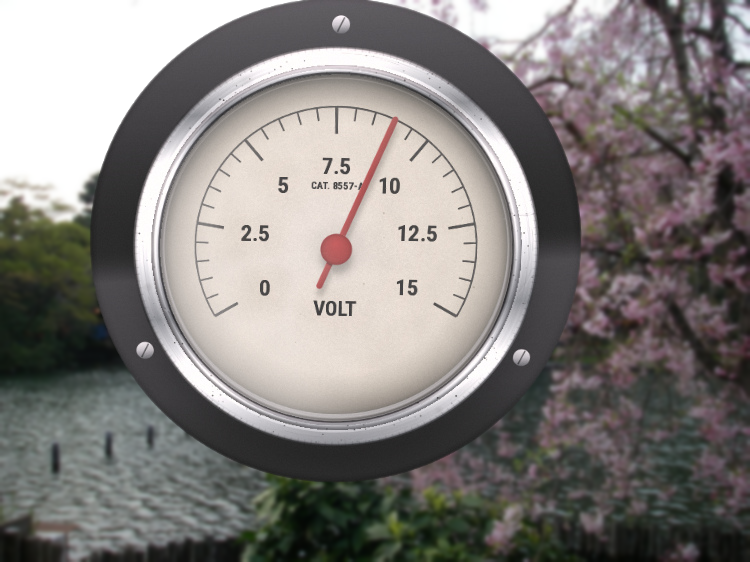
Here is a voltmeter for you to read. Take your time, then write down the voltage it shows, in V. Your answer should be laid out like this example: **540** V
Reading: **9** V
